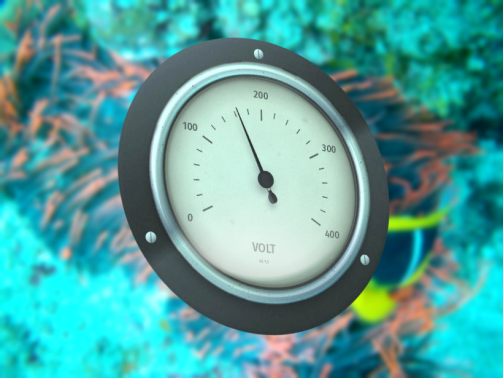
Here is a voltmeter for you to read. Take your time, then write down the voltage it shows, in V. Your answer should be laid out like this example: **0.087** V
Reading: **160** V
